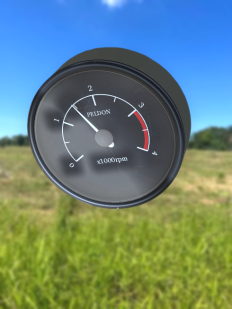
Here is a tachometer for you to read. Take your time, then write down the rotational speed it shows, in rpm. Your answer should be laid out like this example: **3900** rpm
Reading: **1500** rpm
